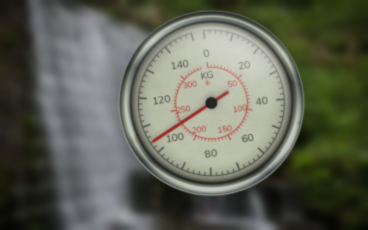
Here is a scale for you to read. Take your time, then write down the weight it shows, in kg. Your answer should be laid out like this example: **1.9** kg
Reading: **104** kg
